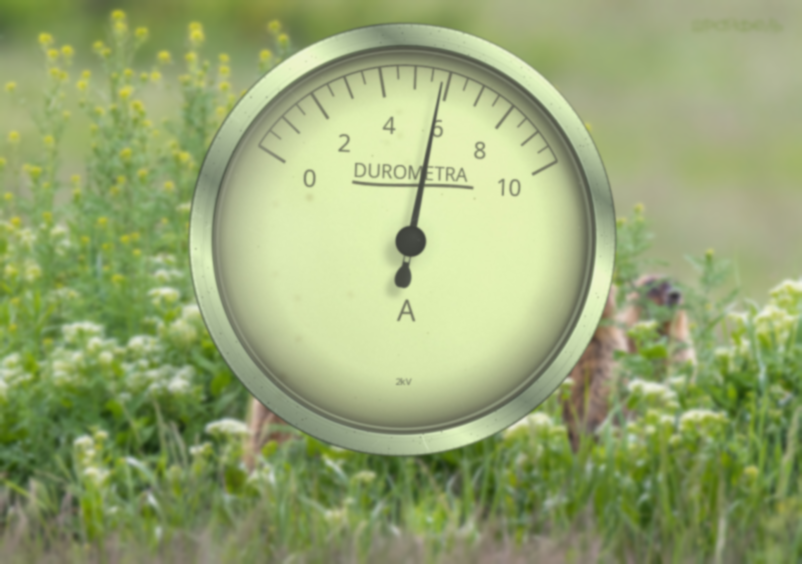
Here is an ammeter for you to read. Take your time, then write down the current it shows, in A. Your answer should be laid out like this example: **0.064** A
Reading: **5.75** A
